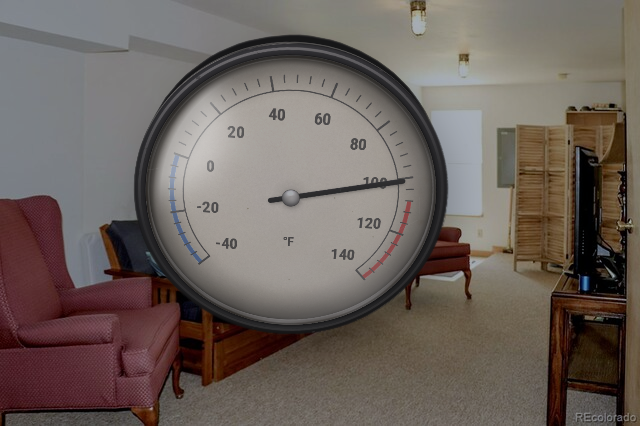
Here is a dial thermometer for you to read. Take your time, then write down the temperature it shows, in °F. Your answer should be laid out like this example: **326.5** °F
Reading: **100** °F
